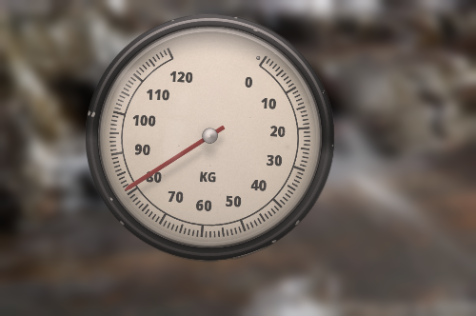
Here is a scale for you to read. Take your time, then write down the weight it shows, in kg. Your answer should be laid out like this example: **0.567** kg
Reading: **81** kg
